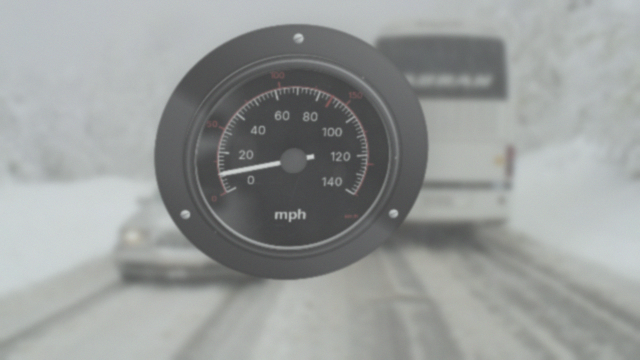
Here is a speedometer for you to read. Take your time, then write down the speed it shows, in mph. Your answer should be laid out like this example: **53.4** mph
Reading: **10** mph
